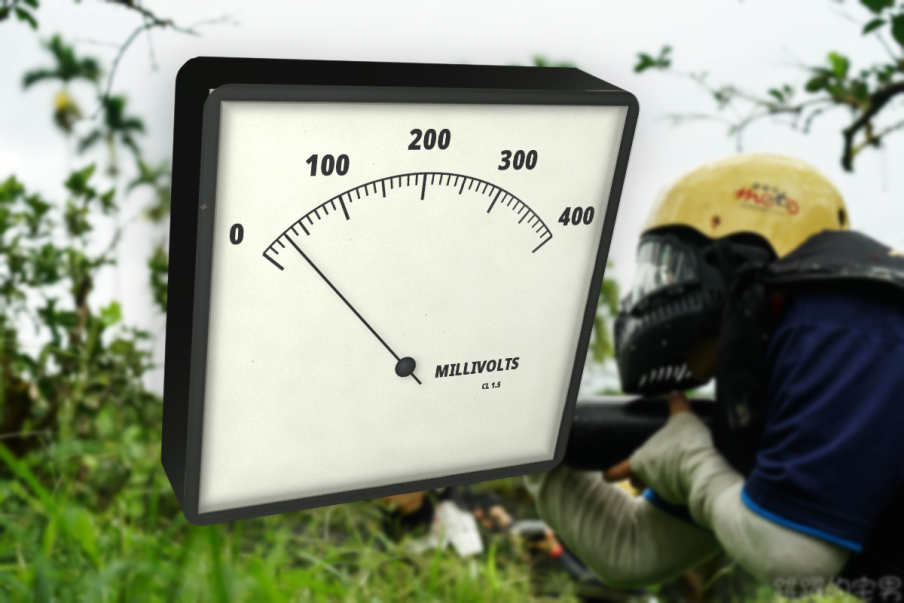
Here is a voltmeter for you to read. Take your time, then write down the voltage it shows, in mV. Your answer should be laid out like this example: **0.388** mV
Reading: **30** mV
